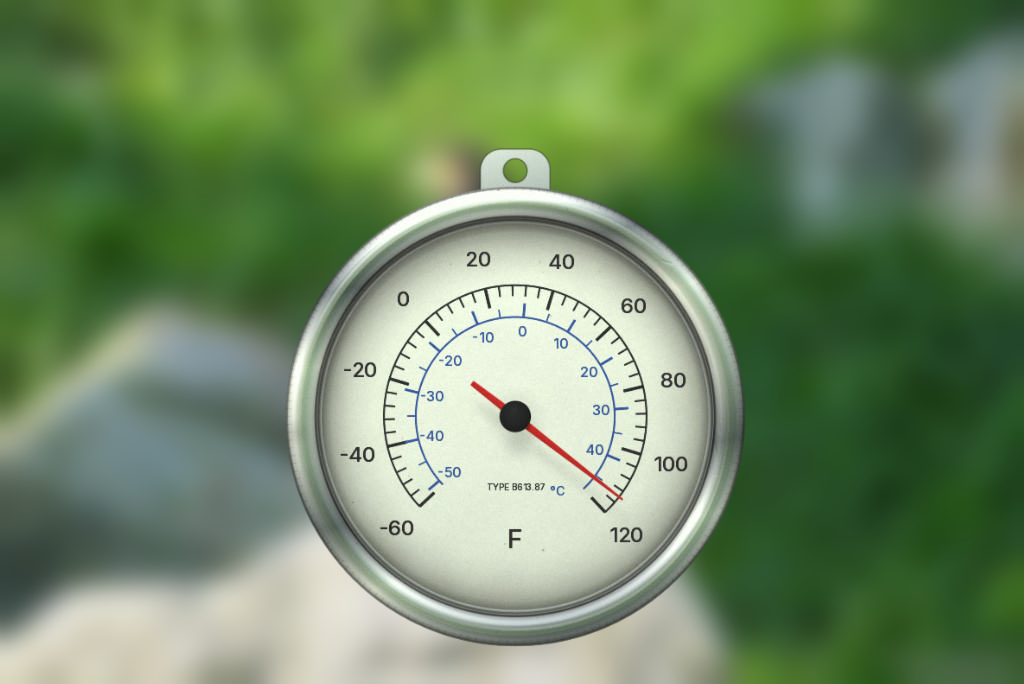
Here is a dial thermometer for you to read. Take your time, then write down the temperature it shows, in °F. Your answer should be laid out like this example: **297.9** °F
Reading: **114** °F
